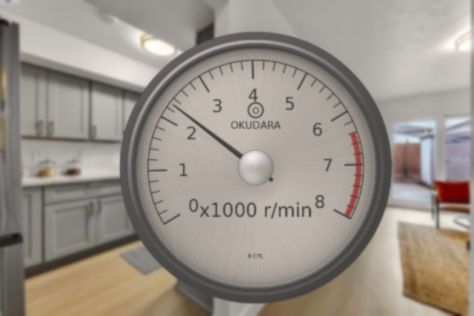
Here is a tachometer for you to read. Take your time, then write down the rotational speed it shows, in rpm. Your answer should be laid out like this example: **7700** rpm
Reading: **2300** rpm
